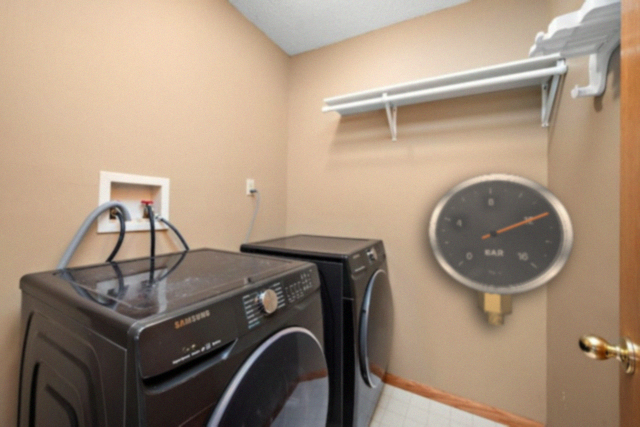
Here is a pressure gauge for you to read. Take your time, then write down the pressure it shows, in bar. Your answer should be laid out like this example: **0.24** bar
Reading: **12** bar
